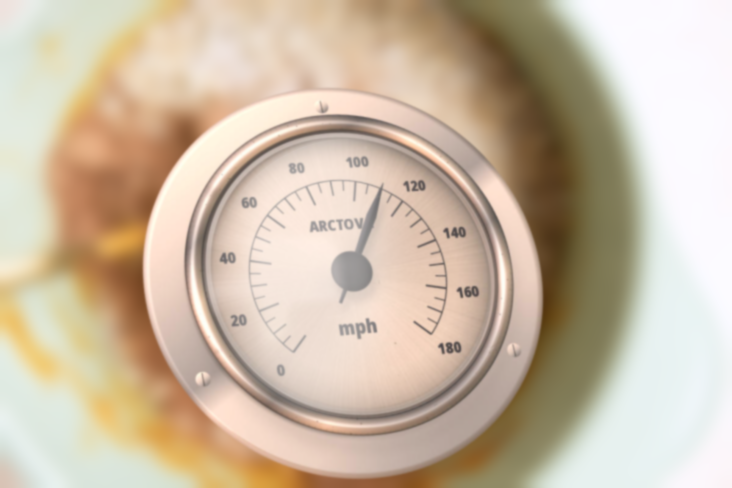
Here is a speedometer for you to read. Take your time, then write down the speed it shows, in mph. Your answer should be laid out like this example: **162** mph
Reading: **110** mph
